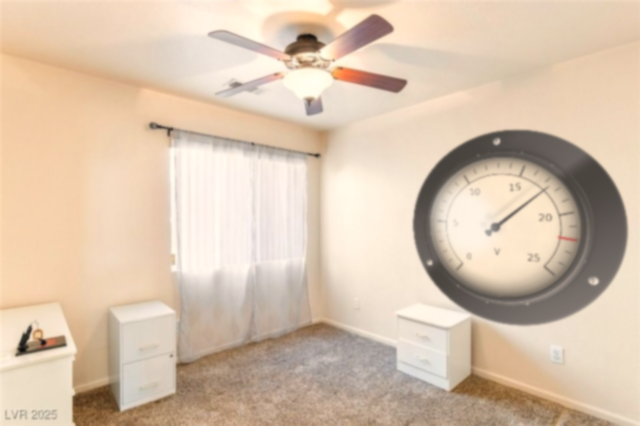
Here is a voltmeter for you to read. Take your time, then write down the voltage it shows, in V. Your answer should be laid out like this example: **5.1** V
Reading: **17.5** V
